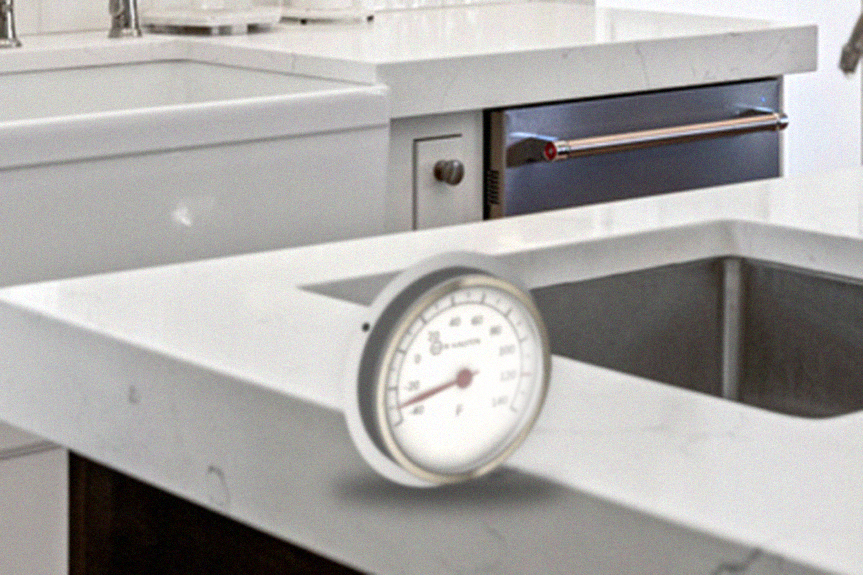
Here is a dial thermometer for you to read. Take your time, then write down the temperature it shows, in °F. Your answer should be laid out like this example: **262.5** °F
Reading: **-30** °F
